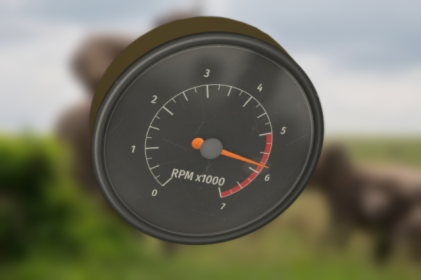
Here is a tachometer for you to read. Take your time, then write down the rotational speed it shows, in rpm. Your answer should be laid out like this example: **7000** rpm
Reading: **5750** rpm
